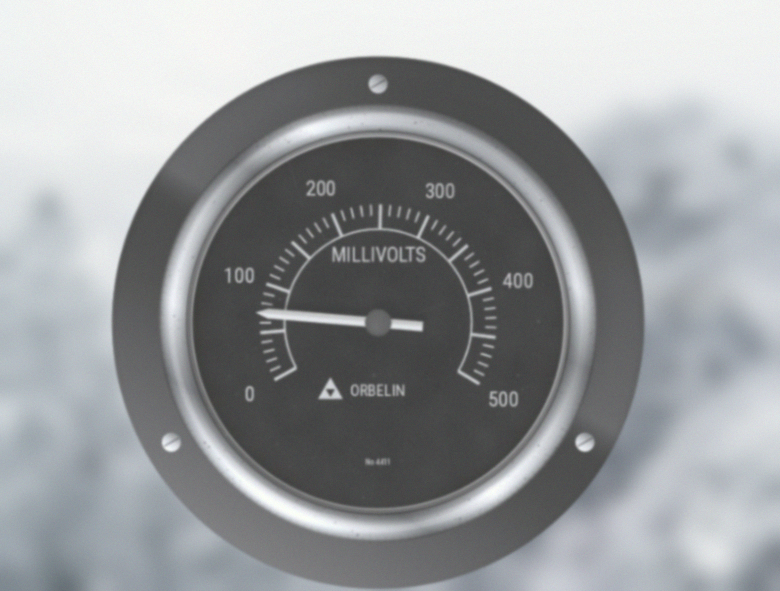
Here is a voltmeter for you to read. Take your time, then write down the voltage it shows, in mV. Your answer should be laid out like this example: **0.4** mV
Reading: **70** mV
